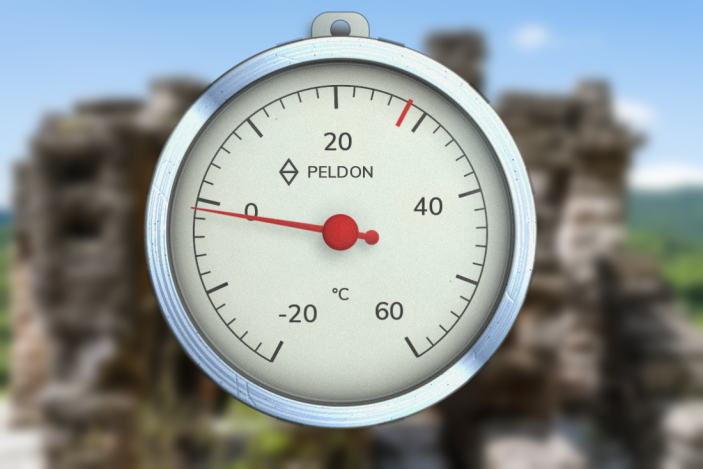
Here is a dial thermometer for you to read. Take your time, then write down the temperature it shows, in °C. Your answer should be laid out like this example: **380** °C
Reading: **-1** °C
